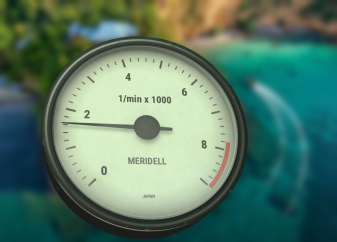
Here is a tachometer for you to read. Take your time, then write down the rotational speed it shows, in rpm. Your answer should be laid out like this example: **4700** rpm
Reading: **1600** rpm
